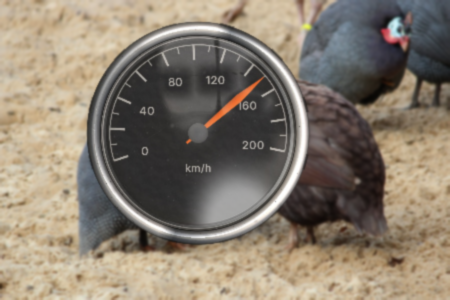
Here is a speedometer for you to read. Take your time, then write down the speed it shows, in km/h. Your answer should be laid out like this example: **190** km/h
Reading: **150** km/h
